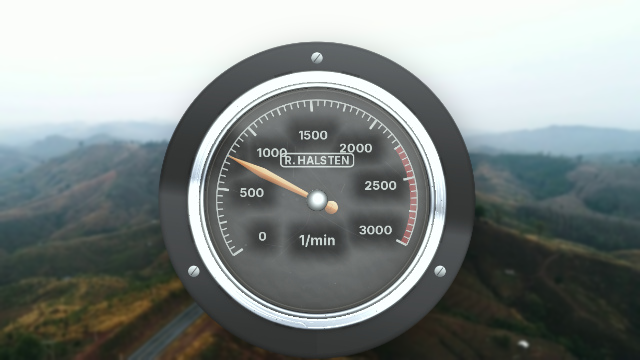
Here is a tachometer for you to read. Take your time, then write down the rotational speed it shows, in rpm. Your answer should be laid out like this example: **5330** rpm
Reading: **750** rpm
